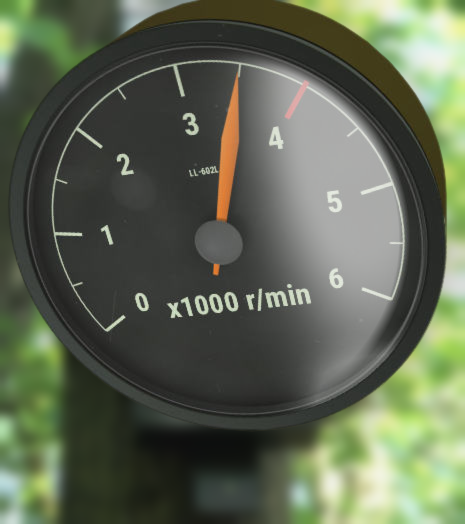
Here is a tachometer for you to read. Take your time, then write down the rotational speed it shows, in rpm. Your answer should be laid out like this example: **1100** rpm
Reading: **3500** rpm
